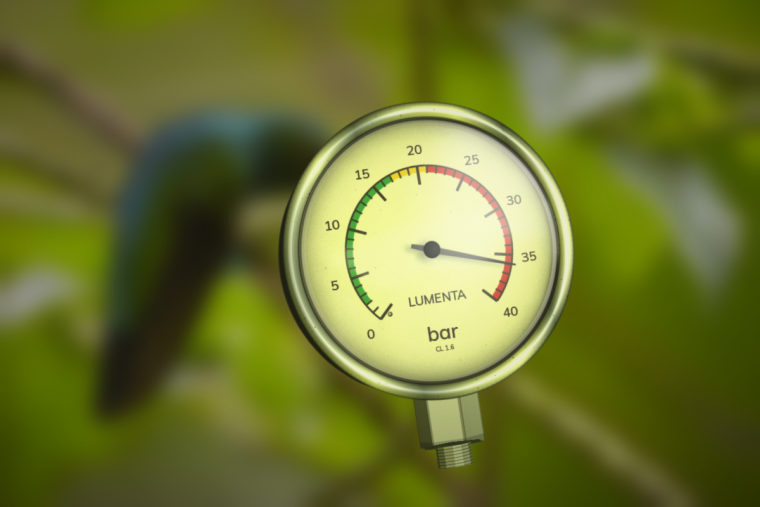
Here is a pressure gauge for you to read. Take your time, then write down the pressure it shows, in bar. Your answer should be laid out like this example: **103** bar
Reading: **36** bar
